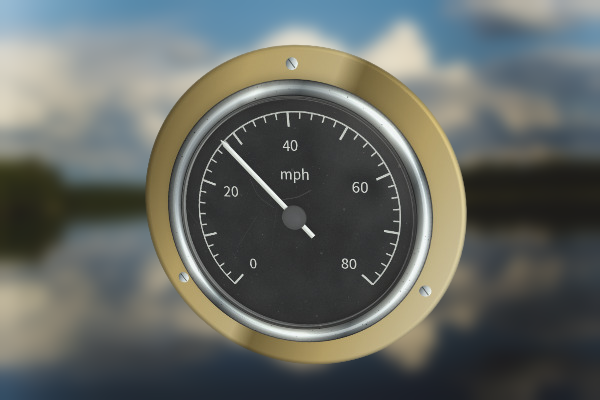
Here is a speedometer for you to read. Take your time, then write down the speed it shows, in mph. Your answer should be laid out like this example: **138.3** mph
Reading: **28** mph
